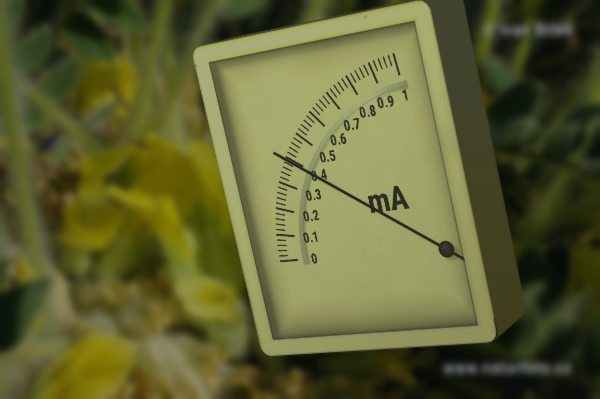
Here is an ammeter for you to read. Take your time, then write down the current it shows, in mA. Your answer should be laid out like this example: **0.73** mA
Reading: **0.4** mA
